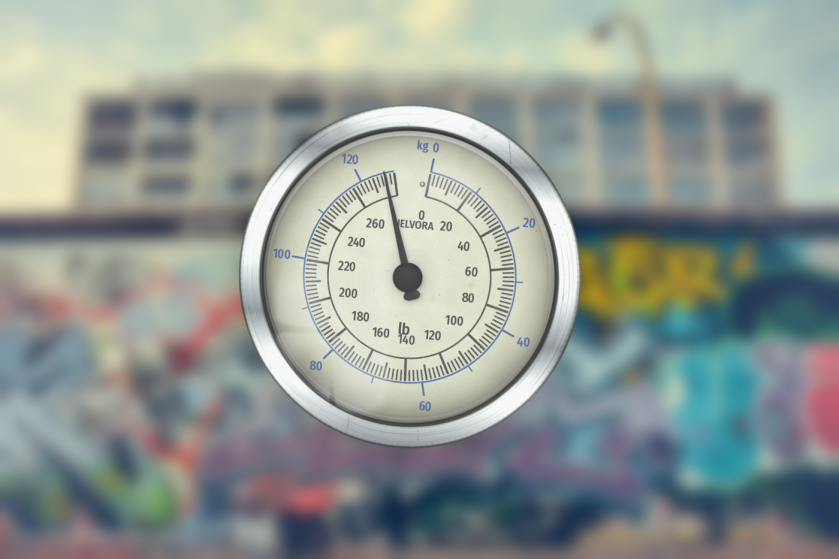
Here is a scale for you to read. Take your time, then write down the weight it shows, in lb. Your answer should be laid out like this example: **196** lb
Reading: **276** lb
